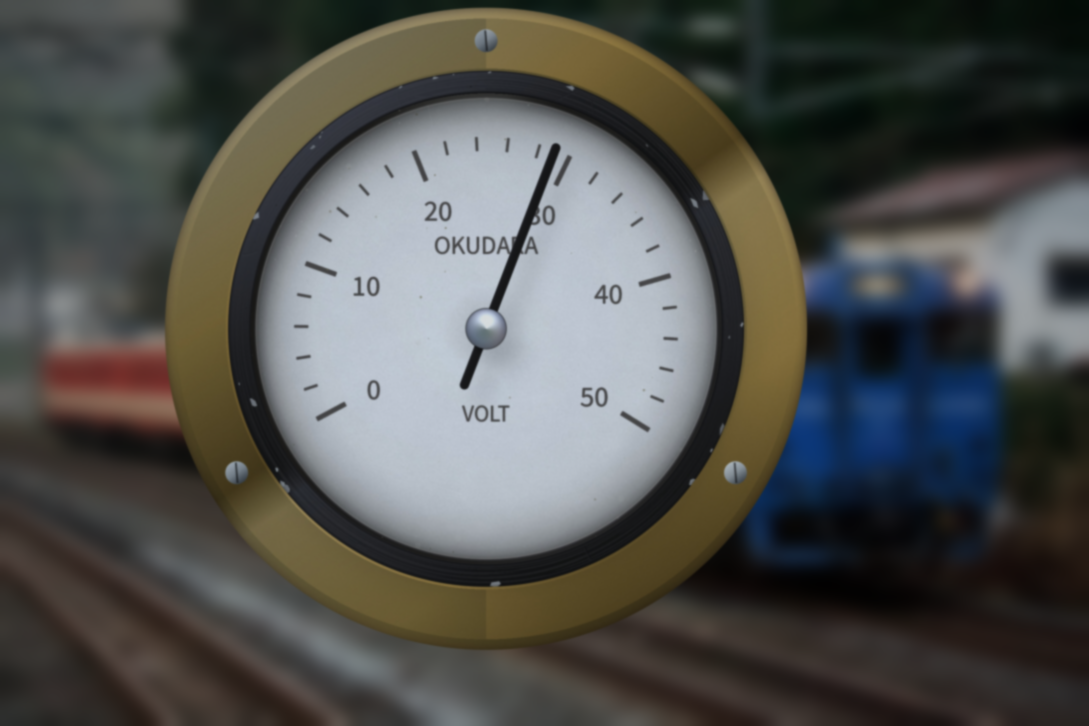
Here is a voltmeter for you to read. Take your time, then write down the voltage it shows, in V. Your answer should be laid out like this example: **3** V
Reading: **29** V
